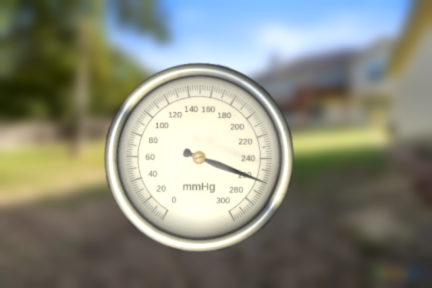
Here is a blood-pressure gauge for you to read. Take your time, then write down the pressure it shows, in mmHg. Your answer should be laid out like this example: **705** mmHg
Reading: **260** mmHg
